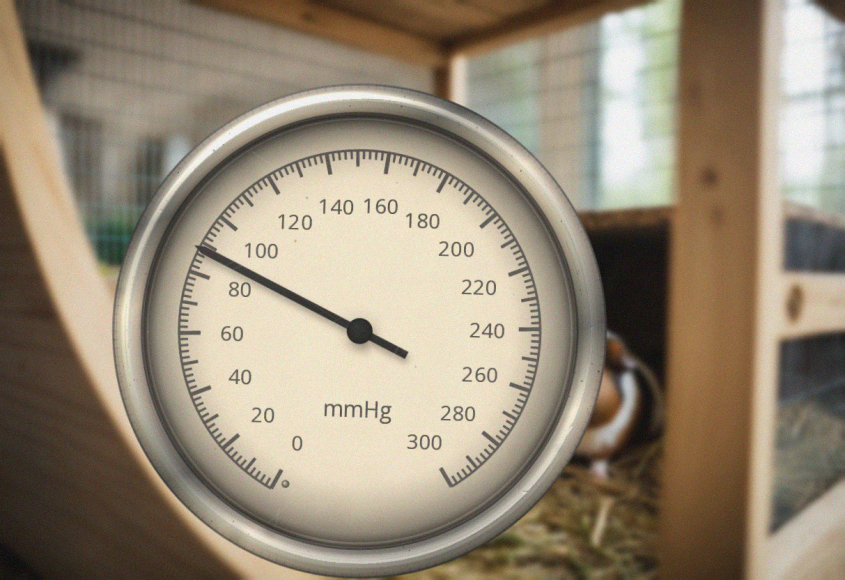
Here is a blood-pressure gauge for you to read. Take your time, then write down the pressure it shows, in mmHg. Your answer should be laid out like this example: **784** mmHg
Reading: **88** mmHg
